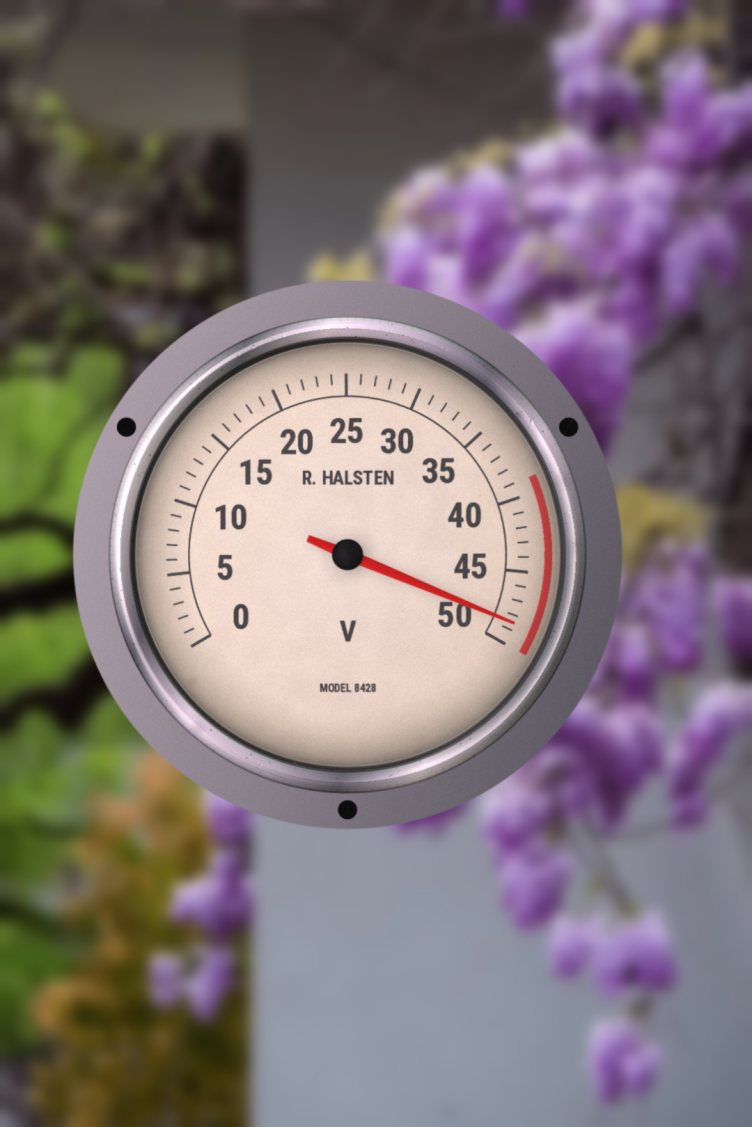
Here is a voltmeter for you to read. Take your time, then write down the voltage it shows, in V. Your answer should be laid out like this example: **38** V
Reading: **48.5** V
